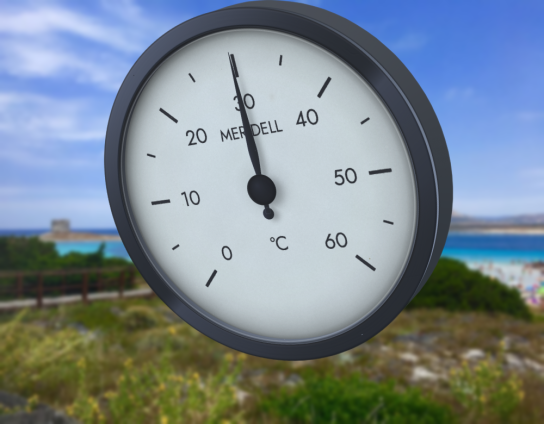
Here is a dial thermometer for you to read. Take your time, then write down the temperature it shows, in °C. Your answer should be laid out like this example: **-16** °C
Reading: **30** °C
